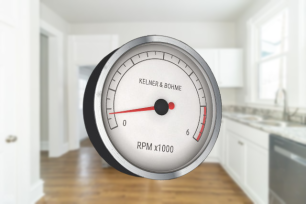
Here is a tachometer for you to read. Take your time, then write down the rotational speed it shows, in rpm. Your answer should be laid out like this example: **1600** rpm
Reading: **375** rpm
